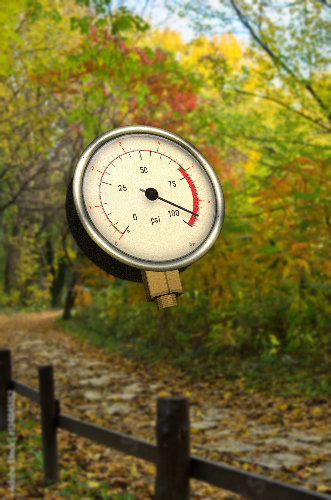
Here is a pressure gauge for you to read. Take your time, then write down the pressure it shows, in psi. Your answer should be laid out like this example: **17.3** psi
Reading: **95** psi
